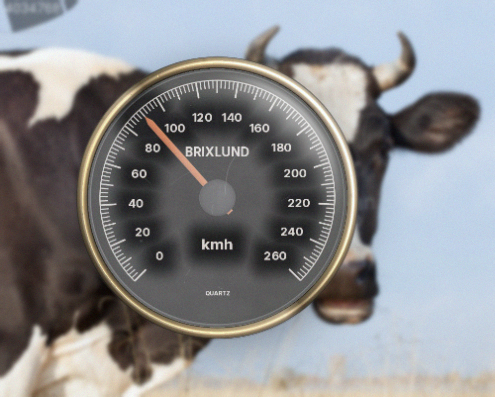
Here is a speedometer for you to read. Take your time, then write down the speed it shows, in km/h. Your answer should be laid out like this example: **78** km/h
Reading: **90** km/h
